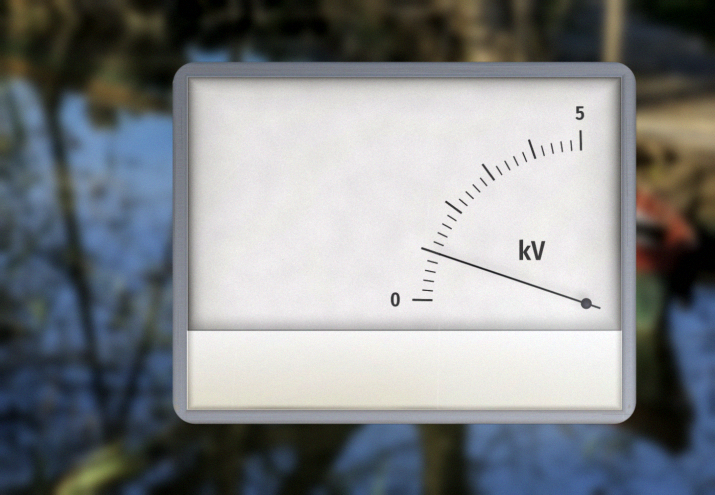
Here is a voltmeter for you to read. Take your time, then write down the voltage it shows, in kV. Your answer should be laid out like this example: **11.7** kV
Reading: **1** kV
